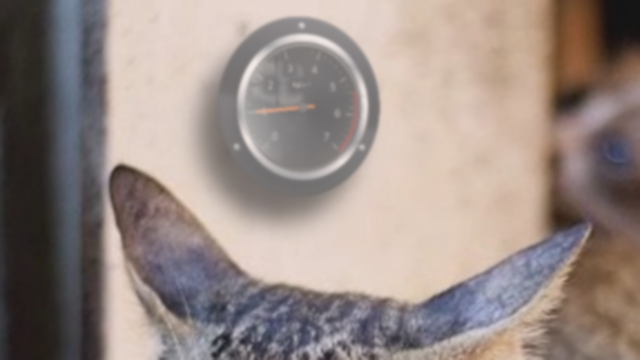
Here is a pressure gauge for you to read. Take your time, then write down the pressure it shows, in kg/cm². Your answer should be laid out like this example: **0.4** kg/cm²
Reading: **1** kg/cm²
